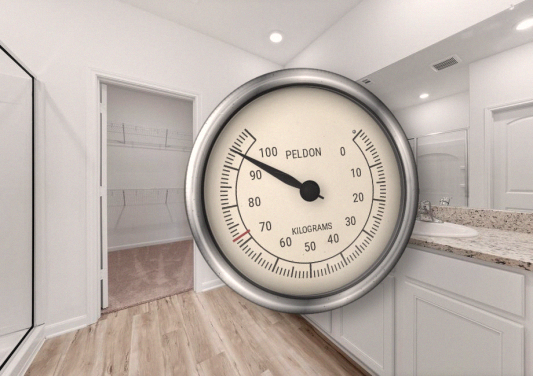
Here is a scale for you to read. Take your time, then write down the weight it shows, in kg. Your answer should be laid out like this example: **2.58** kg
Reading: **94** kg
